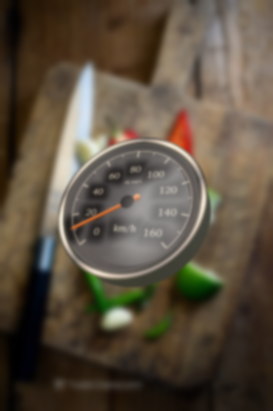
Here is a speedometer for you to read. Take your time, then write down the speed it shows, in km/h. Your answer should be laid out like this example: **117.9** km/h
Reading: **10** km/h
